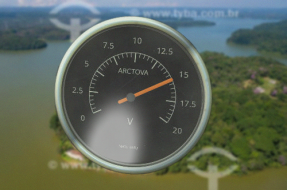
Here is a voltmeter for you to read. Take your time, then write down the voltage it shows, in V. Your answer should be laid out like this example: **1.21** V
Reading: **15** V
